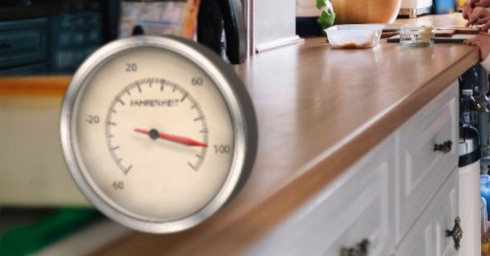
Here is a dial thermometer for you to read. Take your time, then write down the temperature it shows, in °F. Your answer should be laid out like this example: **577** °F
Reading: **100** °F
